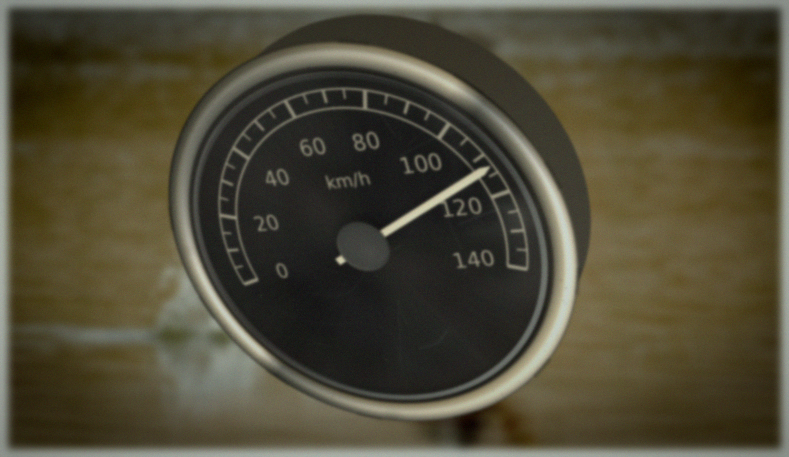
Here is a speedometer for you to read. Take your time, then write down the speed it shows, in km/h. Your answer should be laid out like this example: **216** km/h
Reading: **112.5** km/h
